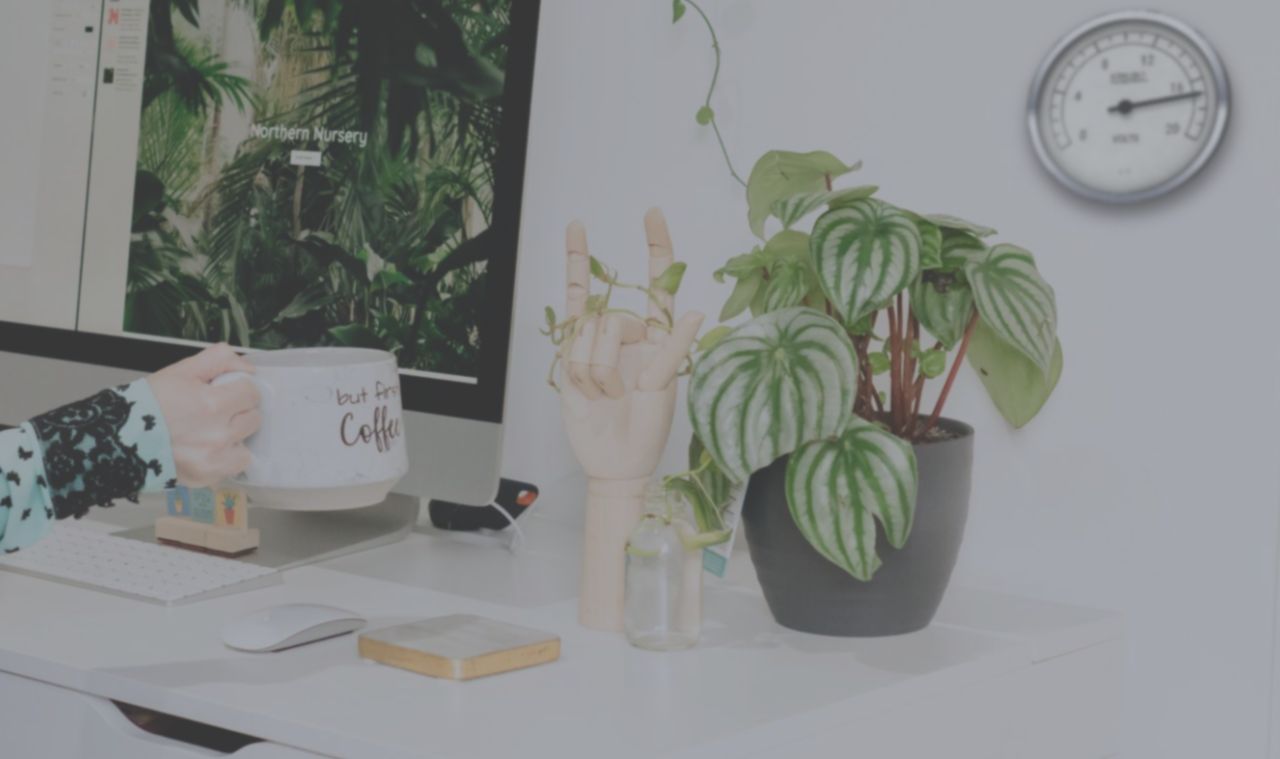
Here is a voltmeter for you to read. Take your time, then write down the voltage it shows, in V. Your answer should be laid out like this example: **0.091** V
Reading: **17** V
